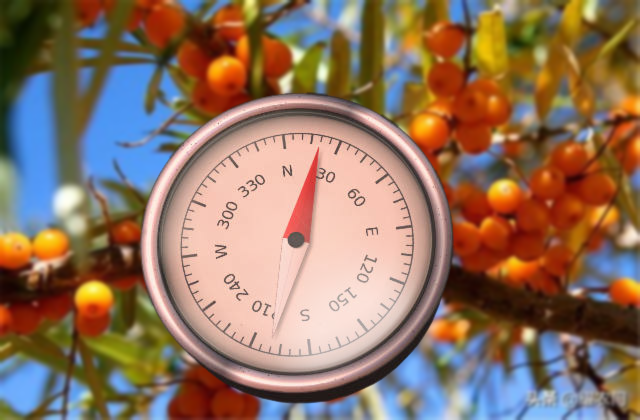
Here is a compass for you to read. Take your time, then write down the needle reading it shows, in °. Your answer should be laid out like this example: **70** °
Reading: **20** °
